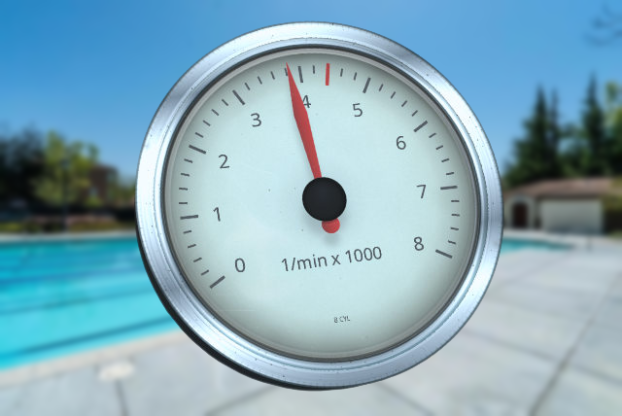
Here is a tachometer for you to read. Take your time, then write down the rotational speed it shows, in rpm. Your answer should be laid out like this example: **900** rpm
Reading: **3800** rpm
